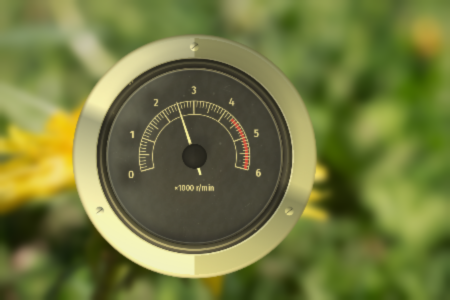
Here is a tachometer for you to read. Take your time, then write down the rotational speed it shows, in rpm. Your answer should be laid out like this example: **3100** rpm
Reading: **2500** rpm
